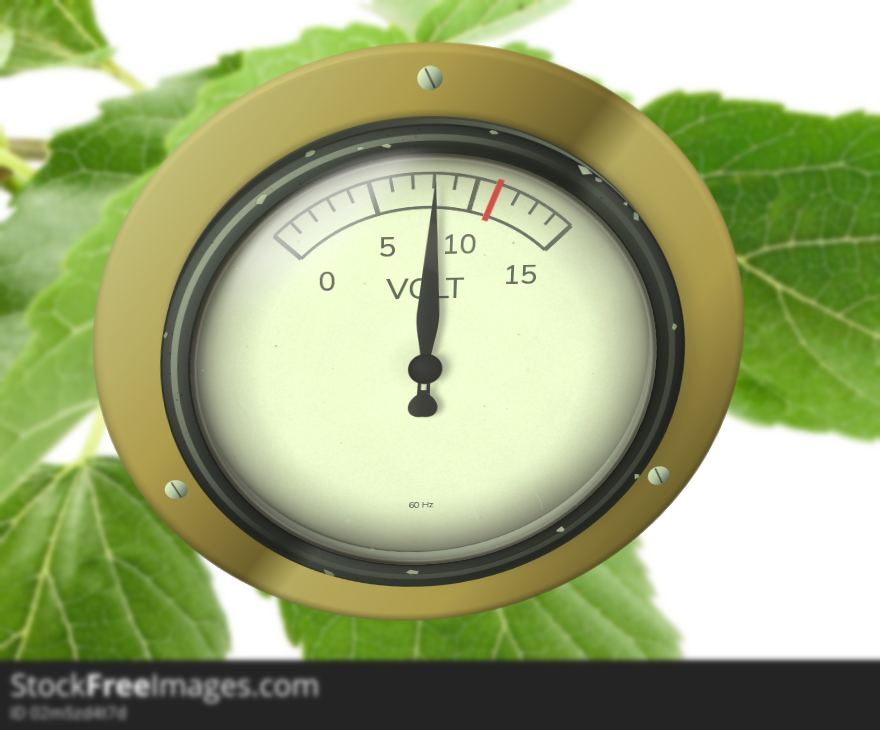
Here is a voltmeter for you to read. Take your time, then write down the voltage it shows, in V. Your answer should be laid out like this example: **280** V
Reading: **8** V
